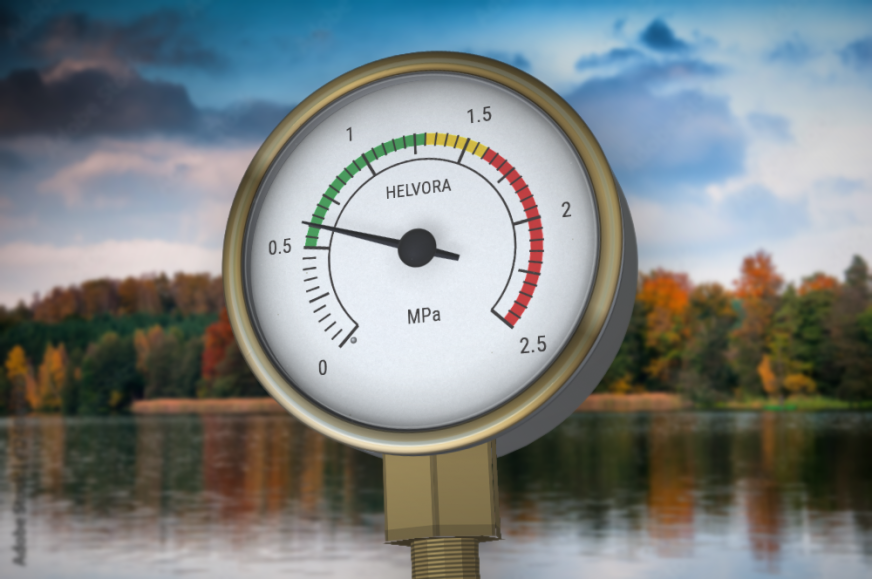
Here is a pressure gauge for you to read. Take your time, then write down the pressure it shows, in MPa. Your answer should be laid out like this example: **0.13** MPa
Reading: **0.6** MPa
